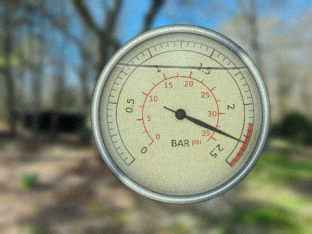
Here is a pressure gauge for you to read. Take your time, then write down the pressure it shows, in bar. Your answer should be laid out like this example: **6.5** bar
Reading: **2.3** bar
